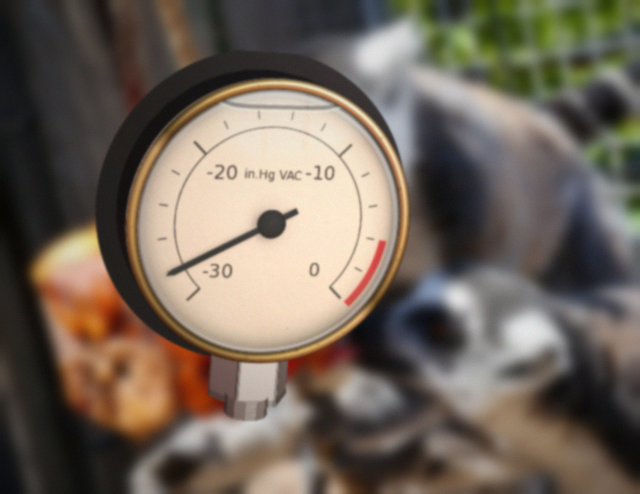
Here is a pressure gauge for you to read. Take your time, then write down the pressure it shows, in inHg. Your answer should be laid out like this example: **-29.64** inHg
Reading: **-28** inHg
